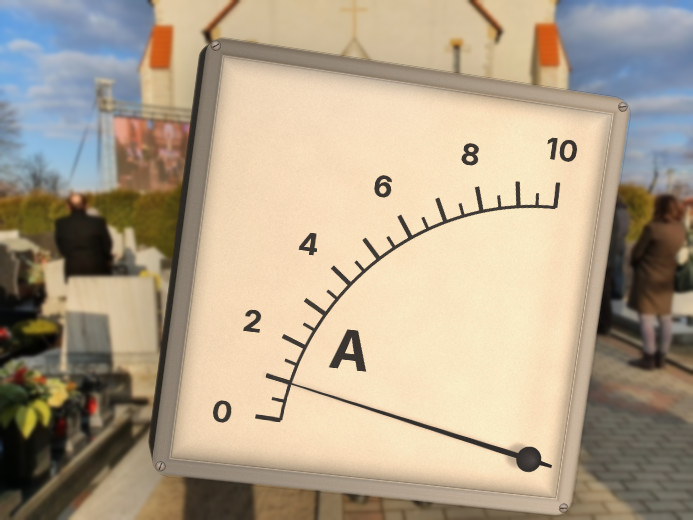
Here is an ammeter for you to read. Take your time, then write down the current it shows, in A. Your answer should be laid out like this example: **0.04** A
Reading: **1** A
